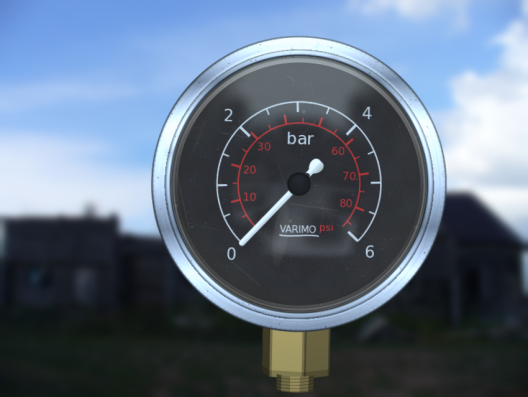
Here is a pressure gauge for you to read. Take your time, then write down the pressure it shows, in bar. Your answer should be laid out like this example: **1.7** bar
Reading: **0** bar
